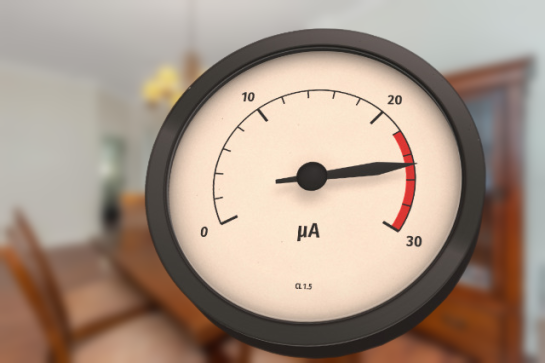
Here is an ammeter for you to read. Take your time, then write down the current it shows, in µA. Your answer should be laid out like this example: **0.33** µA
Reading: **25** µA
